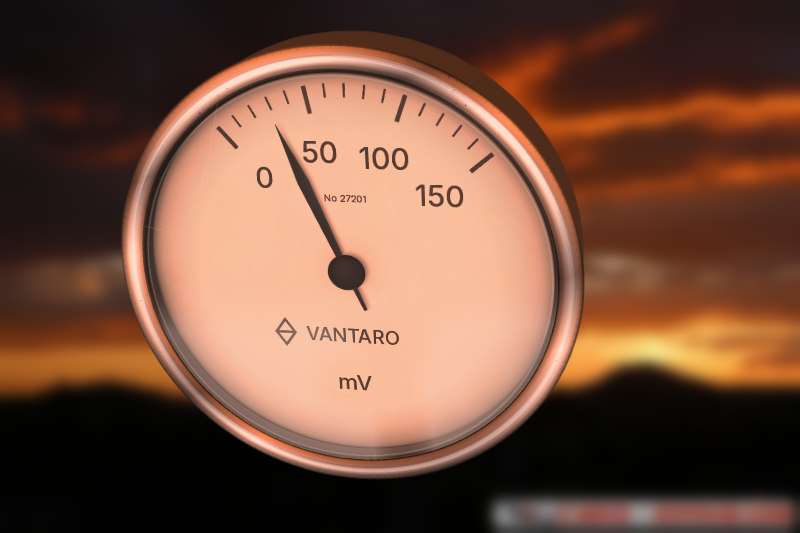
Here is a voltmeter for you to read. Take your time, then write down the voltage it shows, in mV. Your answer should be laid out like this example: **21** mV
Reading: **30** mV
